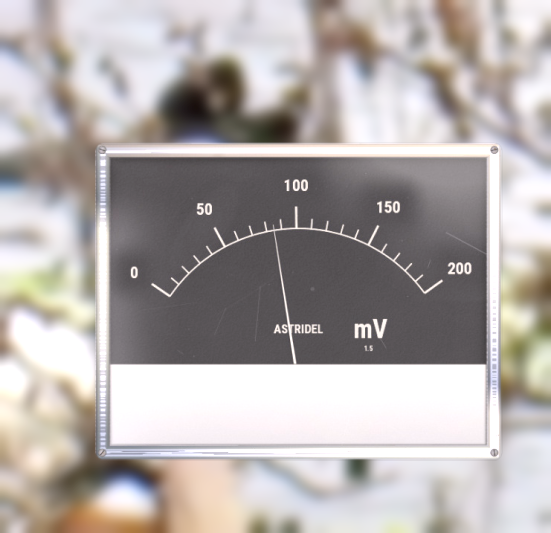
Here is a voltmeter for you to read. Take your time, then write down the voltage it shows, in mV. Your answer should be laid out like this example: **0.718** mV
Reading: **85** mV
